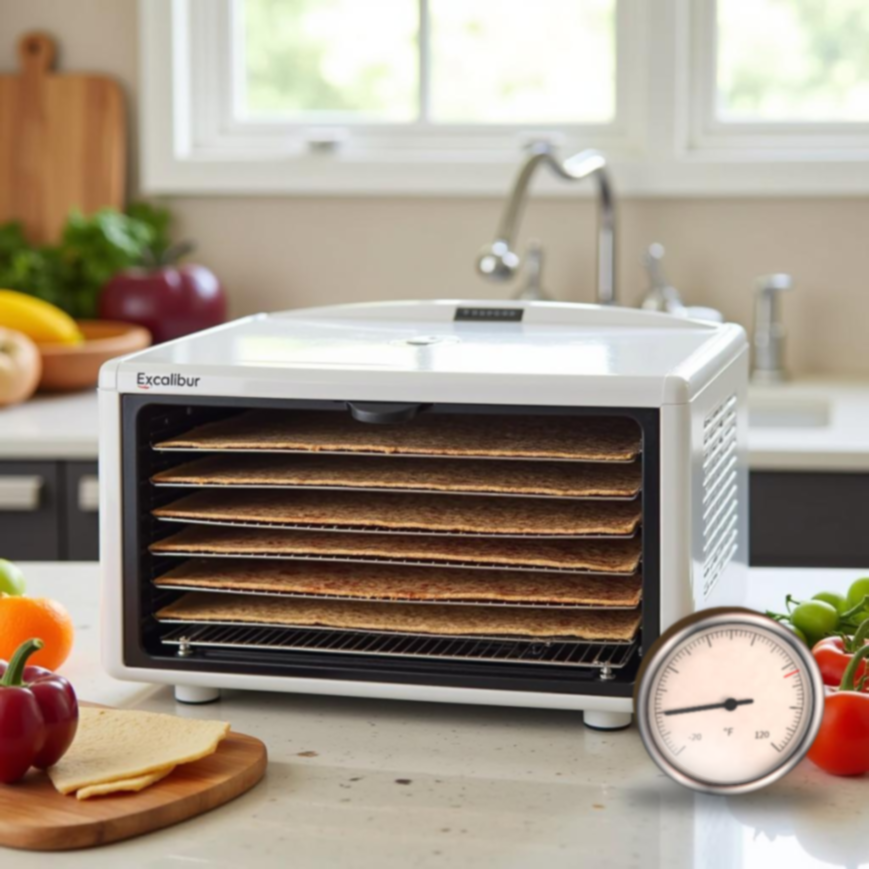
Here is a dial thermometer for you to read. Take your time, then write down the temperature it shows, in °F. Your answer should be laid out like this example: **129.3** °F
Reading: **0** °F
